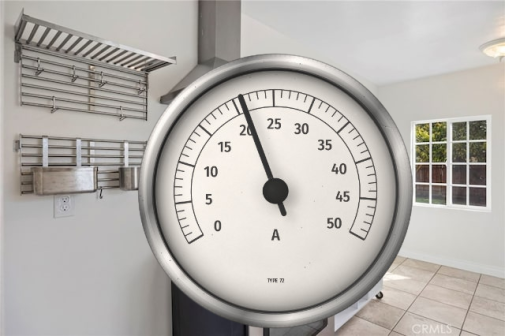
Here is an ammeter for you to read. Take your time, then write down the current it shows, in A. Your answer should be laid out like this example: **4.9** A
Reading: **21** A
